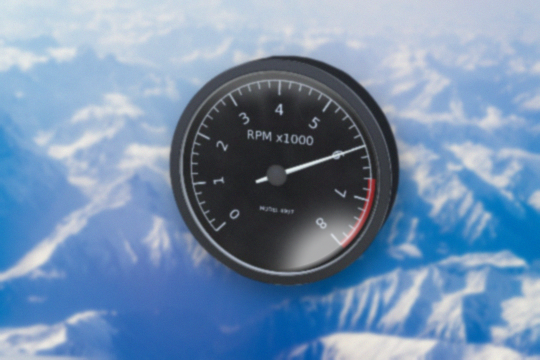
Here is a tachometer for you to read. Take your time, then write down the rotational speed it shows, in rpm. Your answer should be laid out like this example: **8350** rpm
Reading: **6000** rpm
